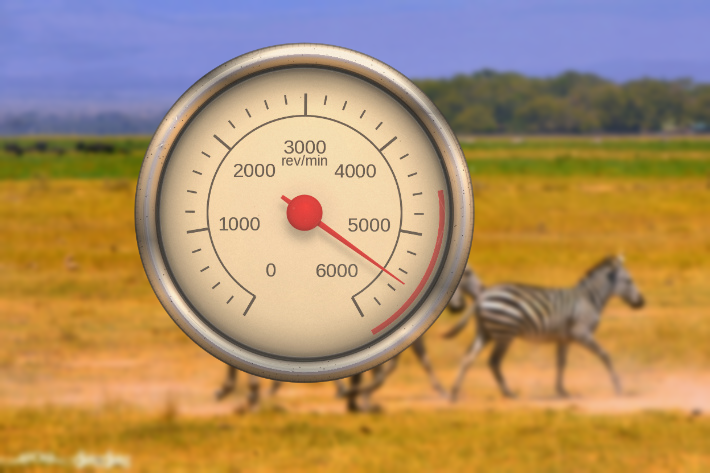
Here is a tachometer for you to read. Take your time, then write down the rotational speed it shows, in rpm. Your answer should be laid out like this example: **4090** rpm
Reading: **5500** rpm
